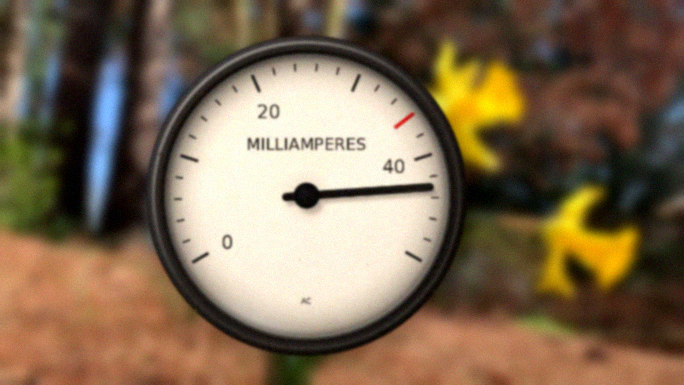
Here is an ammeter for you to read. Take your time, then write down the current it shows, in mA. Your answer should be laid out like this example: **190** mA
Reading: **43** mA
